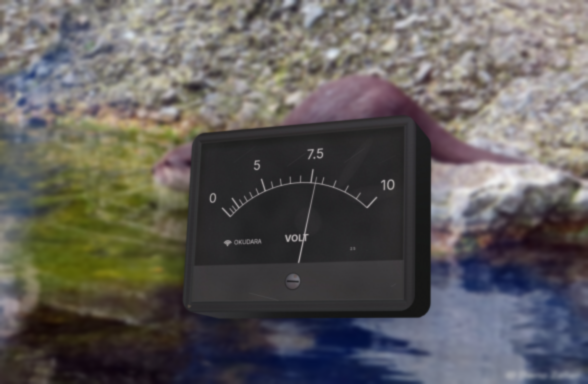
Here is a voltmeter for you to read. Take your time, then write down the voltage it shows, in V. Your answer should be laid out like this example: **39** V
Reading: **7.75** V
